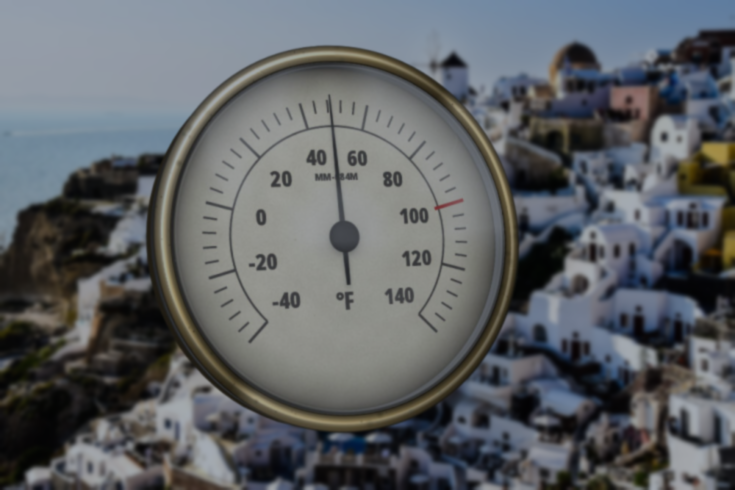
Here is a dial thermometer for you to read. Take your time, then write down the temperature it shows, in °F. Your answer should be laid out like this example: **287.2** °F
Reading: **48** °F
